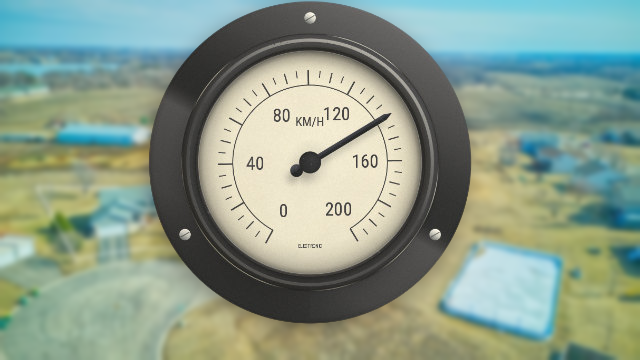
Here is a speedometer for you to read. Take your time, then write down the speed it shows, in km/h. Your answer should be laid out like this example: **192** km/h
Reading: **140** km/h
